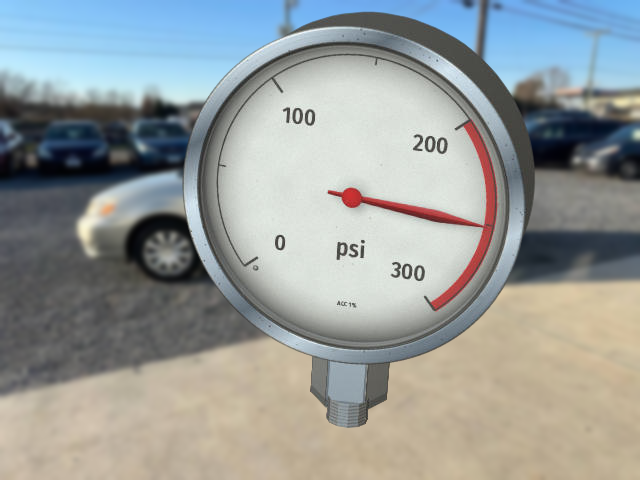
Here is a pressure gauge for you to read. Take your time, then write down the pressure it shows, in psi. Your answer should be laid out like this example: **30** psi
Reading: **250** psi
